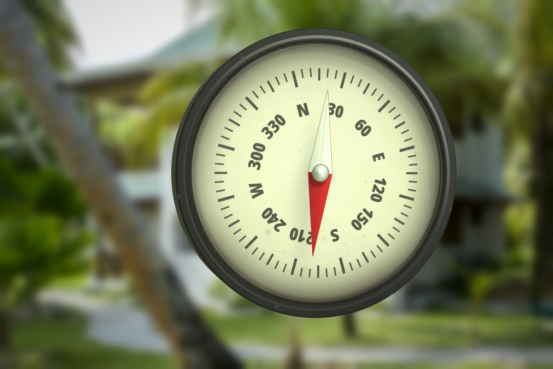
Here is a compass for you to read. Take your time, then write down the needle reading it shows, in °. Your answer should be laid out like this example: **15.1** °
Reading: **200** °
